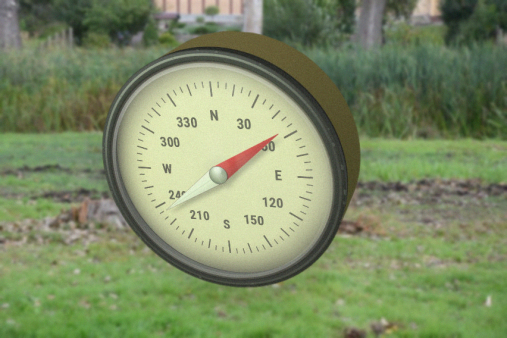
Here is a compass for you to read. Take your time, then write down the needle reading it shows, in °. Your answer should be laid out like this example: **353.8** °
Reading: **55** °
